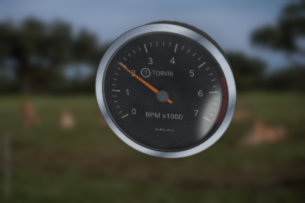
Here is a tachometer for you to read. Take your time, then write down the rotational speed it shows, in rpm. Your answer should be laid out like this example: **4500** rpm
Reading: **2000** rpm
